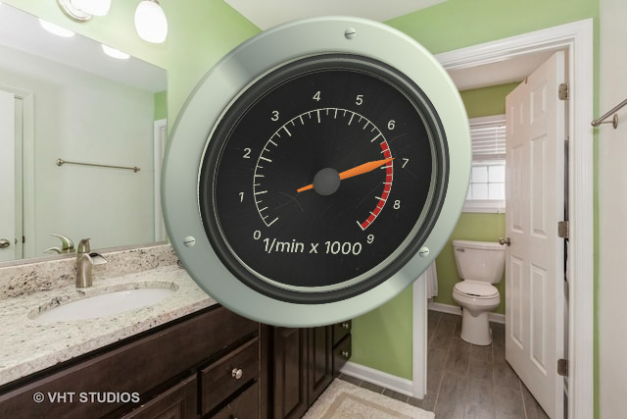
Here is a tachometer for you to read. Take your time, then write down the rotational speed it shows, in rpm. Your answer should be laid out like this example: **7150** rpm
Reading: **6750** rpm
